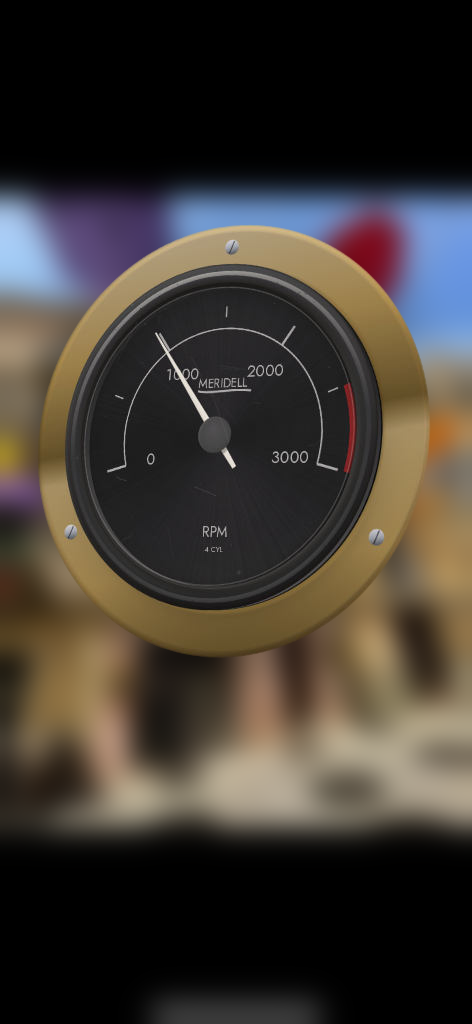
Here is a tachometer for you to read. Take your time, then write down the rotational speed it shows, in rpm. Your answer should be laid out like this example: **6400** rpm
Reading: **1000** rpm
